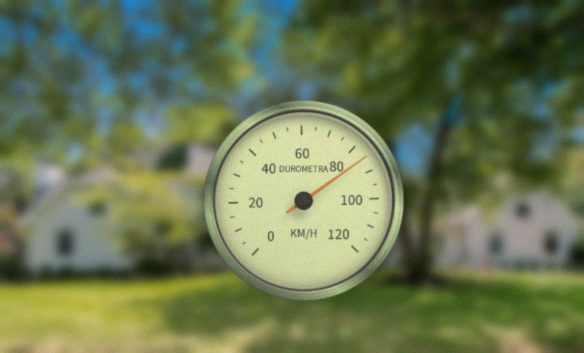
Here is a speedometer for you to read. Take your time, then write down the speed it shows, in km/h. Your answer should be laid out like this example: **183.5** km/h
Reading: **85** km/h
